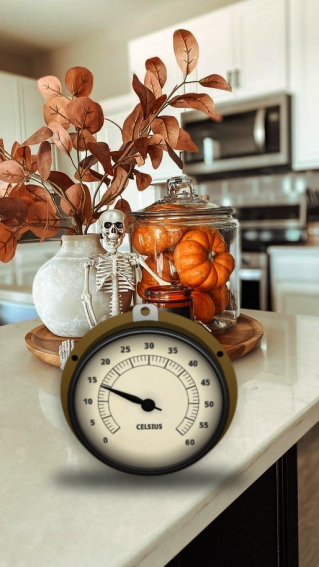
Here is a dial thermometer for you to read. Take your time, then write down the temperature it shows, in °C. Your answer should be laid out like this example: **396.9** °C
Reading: **15** °C
